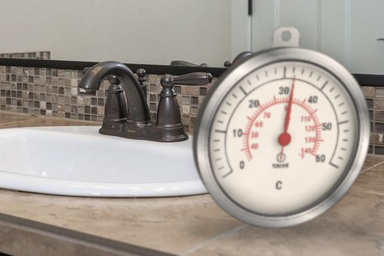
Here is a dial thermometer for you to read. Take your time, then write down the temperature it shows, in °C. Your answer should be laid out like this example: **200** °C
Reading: **32** °C
